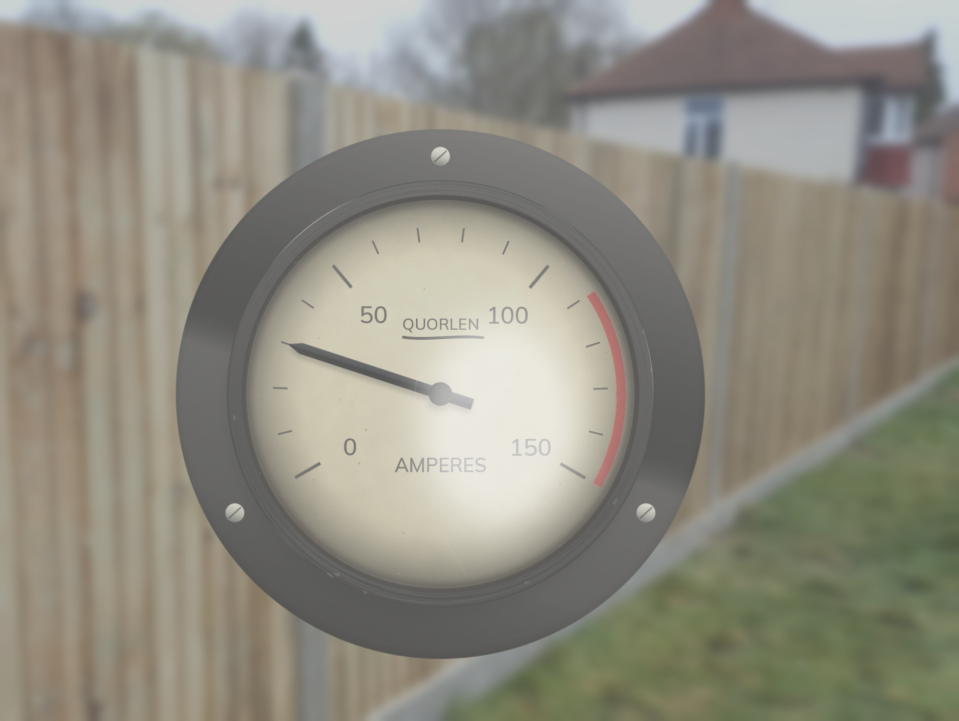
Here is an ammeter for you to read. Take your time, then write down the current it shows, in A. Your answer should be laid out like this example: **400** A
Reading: **30** A
